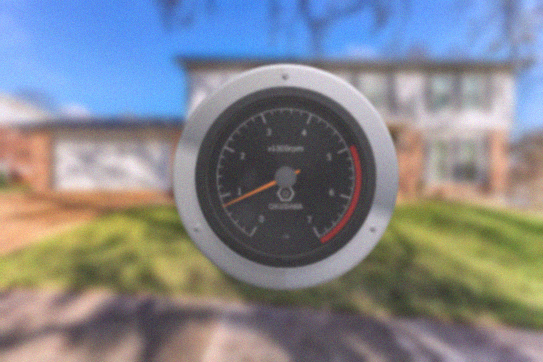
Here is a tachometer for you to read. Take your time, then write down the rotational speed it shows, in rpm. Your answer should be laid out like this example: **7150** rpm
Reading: **800** rpm
